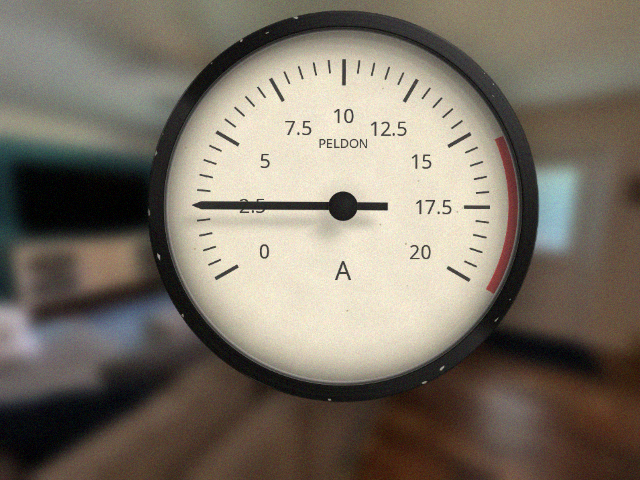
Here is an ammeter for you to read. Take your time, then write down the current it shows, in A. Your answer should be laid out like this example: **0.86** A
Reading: **2.5** A
